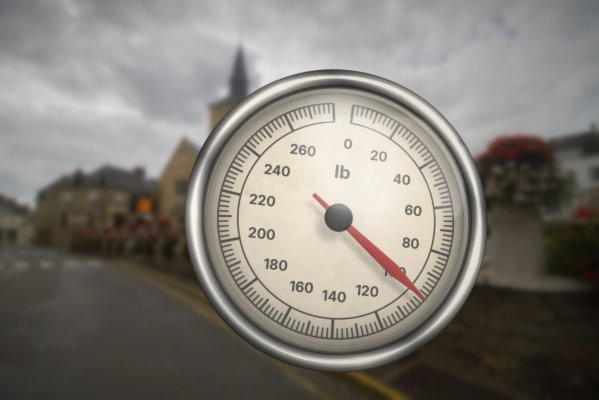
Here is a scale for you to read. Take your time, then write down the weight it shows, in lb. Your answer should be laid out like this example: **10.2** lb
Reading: **100** lb
